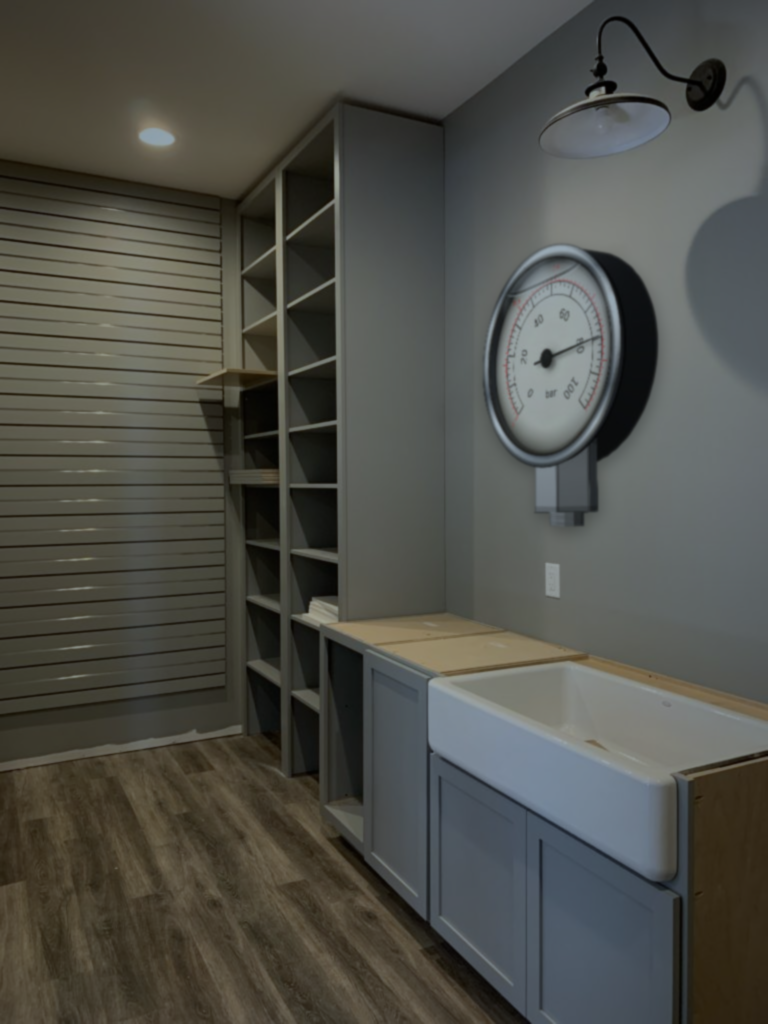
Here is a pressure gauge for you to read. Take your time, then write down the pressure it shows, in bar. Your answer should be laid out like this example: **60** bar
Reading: **80** bar
